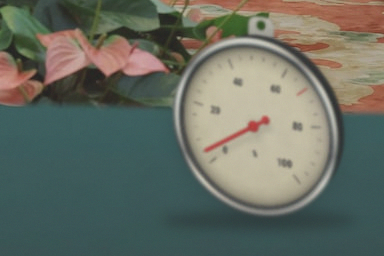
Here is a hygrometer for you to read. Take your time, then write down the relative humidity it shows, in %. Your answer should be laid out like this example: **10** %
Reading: **4** %
